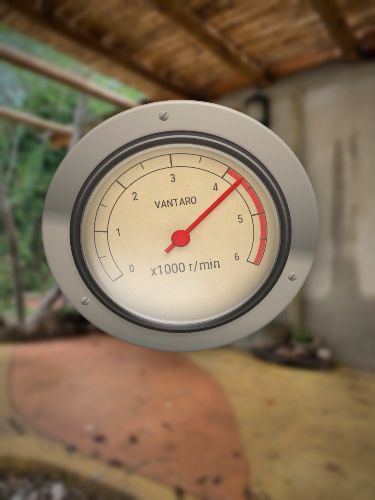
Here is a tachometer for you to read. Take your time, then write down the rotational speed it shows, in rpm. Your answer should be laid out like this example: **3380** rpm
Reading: **4250** rpm
